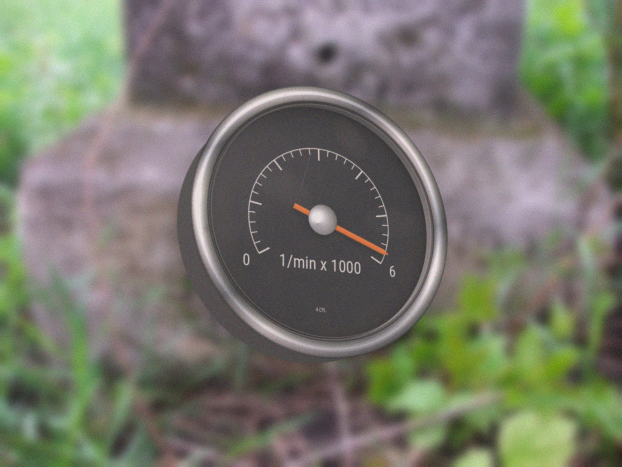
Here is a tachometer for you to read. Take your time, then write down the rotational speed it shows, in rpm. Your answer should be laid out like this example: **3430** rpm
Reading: **5800** rpm
